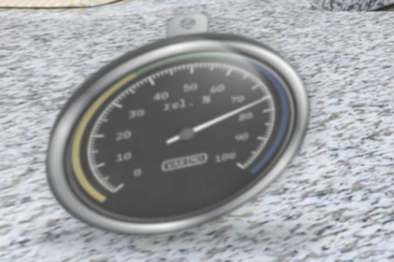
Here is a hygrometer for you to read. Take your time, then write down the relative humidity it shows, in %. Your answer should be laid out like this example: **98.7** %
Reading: **75** %
